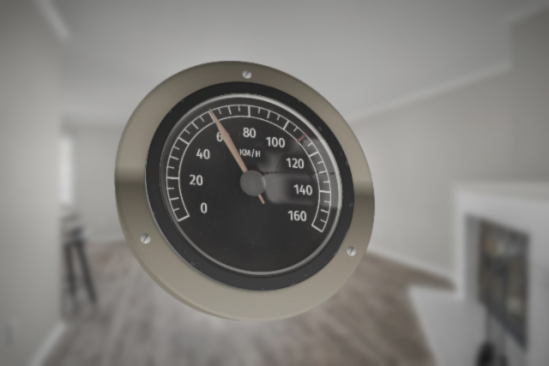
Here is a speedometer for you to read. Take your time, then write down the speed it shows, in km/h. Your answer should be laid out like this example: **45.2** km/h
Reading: **60** km/h
